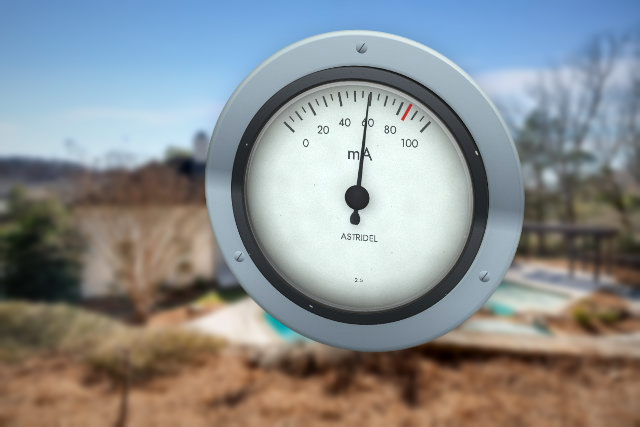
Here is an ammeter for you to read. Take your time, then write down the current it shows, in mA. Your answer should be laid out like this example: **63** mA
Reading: **60** mA
